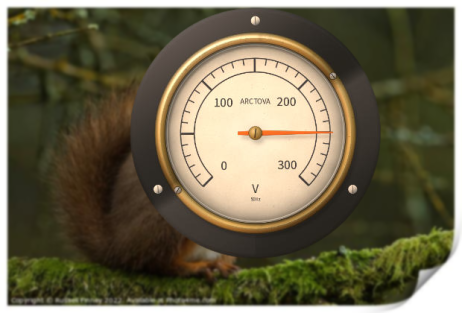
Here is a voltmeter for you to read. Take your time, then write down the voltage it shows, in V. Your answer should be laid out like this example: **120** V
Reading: **250** V
